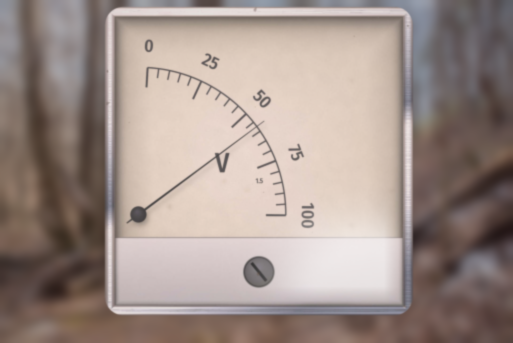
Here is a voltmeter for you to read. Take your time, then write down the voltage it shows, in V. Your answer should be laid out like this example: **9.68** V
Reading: **57.5** V
